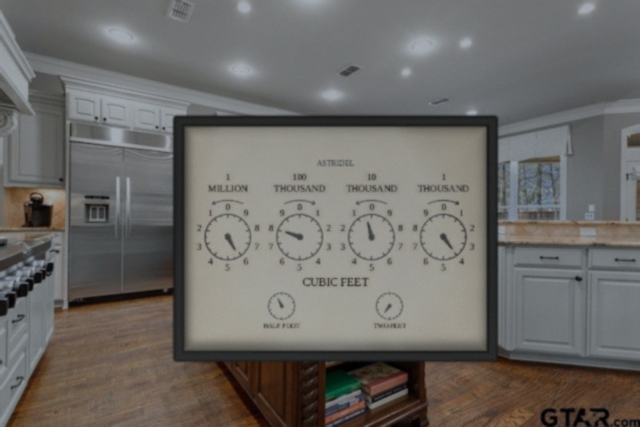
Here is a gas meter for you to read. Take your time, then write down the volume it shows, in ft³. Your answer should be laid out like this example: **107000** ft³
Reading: **580400** ft³
